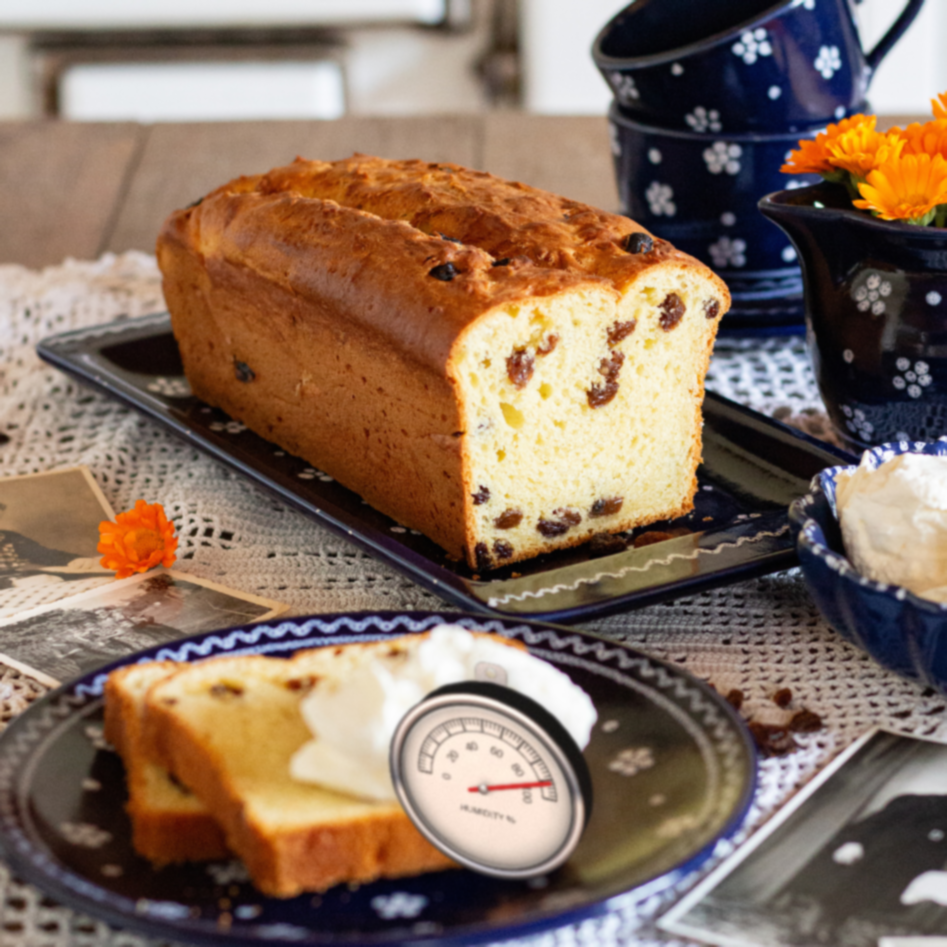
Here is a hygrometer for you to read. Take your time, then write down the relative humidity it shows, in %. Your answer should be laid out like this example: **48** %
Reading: **90** %
